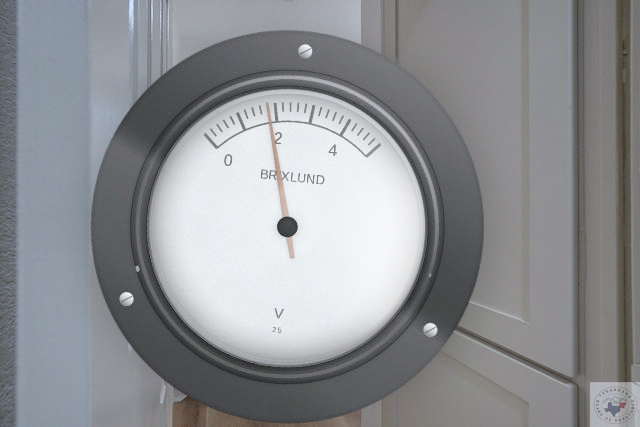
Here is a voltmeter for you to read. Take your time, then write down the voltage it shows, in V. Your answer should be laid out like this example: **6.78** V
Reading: **1.8** V
